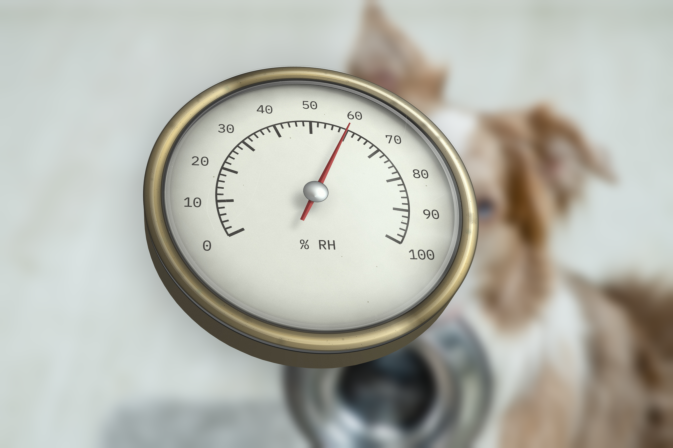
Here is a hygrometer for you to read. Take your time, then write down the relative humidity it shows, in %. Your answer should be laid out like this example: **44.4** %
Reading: **60** %
